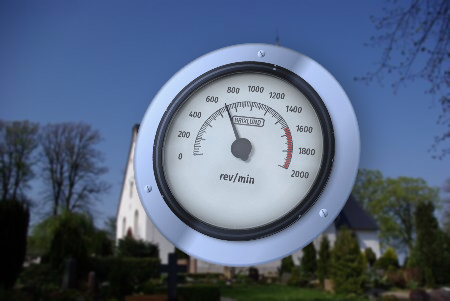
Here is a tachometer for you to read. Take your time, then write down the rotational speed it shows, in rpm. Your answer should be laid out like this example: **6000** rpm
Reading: **700** rpm
